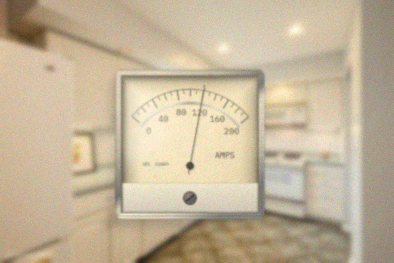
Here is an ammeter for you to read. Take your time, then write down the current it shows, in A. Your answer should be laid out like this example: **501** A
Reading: **120** A
